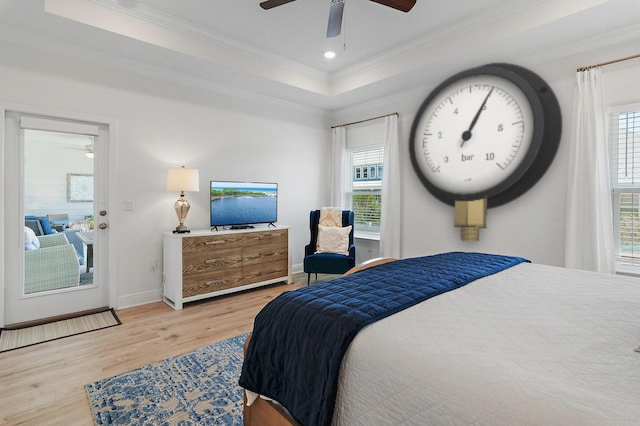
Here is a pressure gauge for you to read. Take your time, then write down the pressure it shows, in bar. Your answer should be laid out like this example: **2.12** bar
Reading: **6** bar
